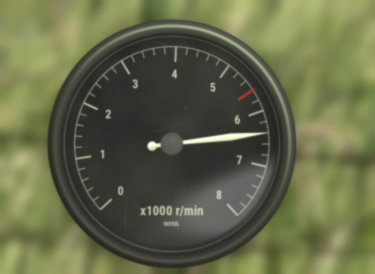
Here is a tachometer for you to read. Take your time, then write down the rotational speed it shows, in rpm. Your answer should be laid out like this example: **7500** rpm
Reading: **6400** rpm
